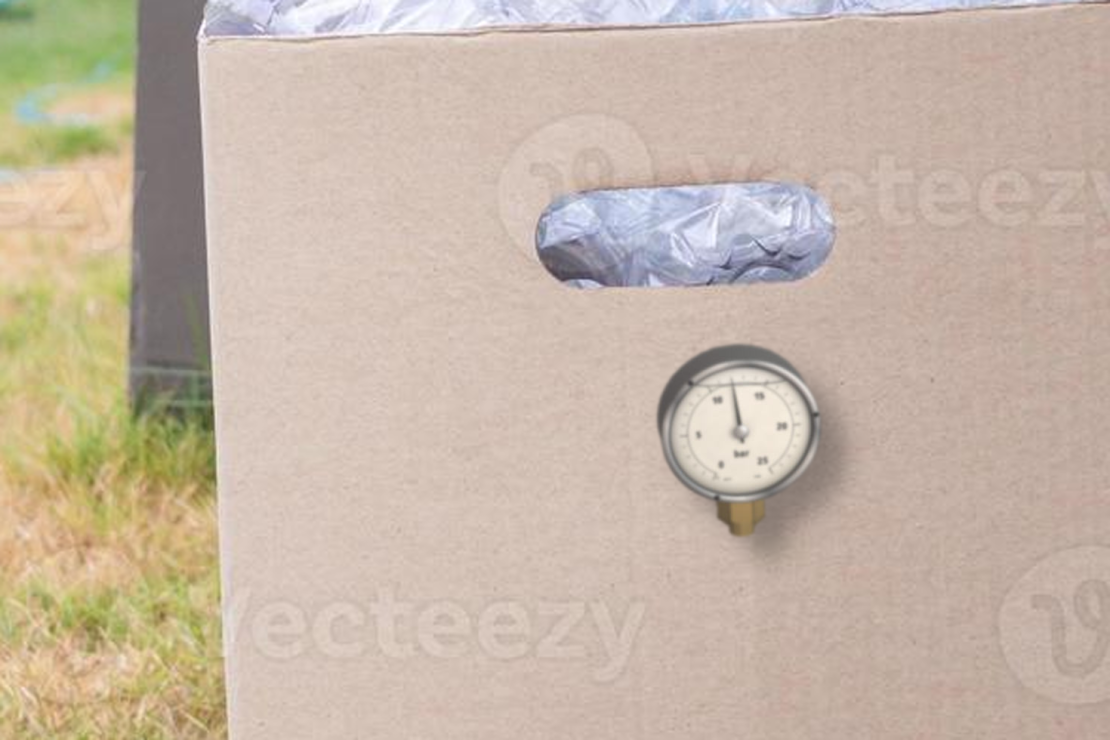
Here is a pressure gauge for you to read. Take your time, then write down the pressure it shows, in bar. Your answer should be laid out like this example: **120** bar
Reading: **12** bar
